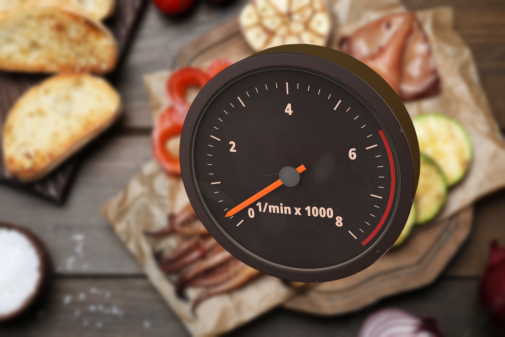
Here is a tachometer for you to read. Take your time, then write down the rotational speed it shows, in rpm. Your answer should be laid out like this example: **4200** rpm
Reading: **300** rpm
